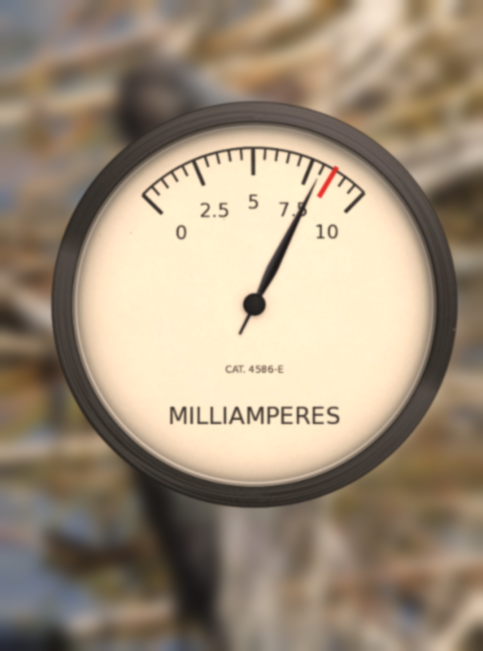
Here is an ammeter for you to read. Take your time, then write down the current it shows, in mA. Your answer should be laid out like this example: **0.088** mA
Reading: **8** mA
